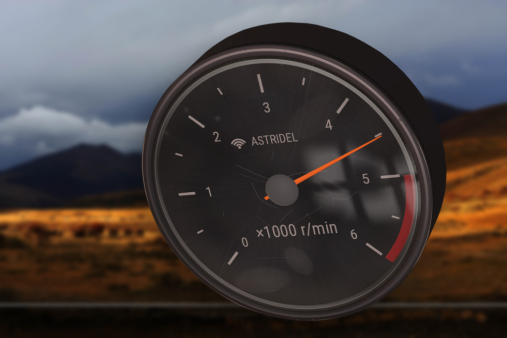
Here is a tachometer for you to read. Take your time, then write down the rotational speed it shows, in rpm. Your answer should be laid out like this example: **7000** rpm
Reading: **4500** rpm
